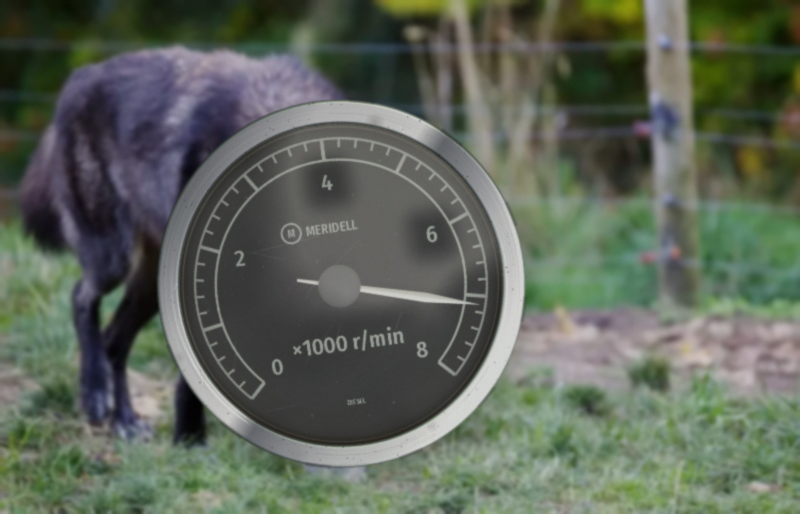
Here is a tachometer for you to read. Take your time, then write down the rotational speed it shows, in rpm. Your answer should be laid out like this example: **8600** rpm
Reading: **7100** rpm
